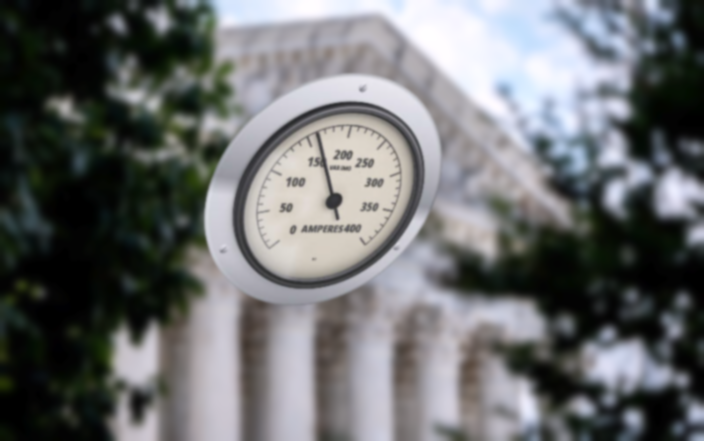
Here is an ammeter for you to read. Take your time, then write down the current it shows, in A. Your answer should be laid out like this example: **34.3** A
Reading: **160** A
